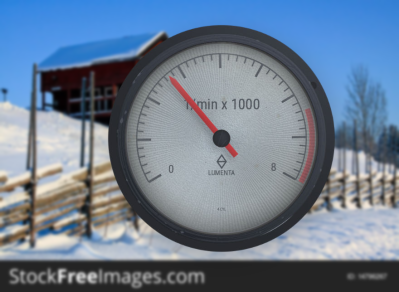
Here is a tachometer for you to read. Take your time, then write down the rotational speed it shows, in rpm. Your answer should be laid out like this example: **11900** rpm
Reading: **2700** rpm
